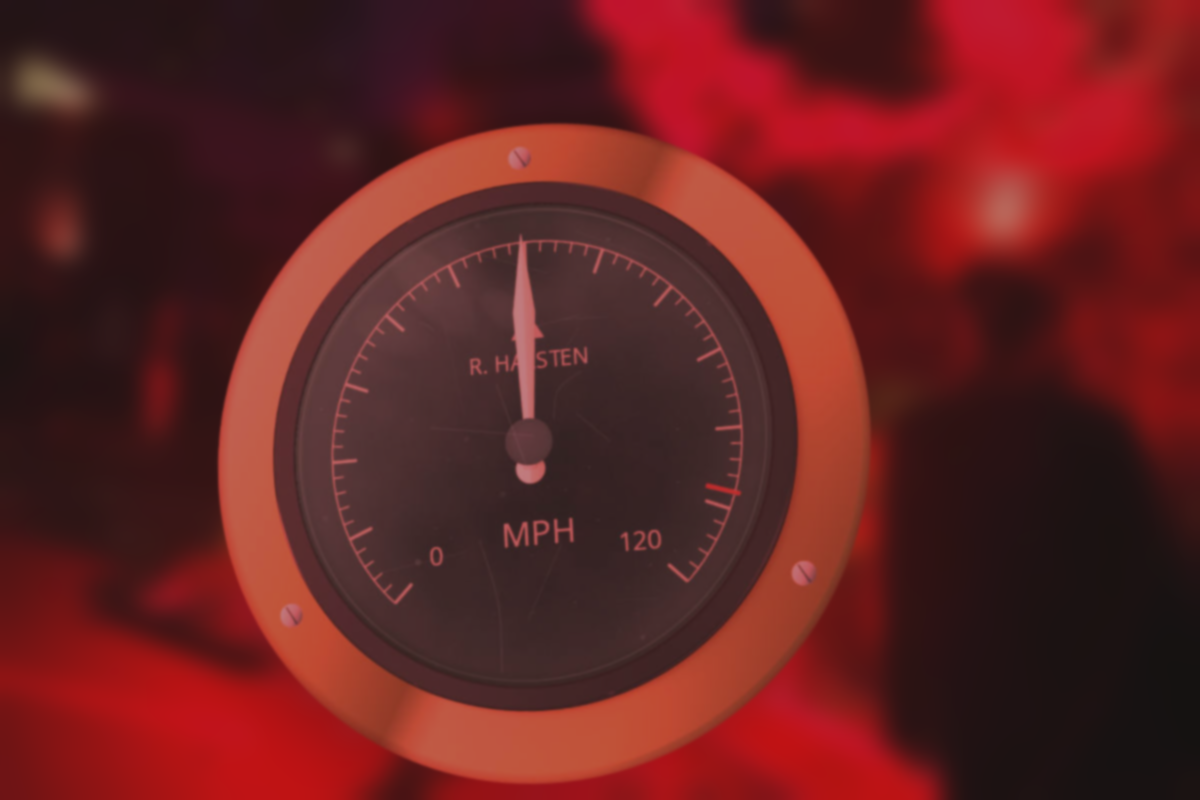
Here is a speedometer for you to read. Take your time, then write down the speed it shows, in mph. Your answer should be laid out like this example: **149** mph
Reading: **60** mph
